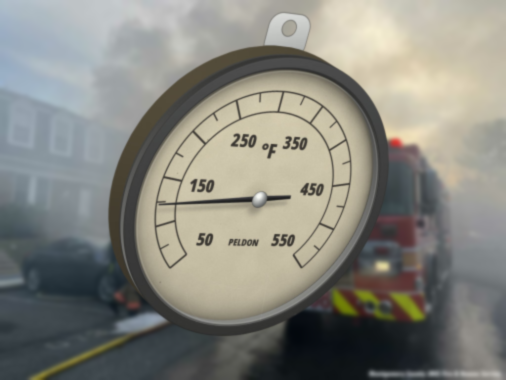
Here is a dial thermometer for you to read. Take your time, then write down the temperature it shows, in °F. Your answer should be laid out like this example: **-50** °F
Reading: **125** °F
